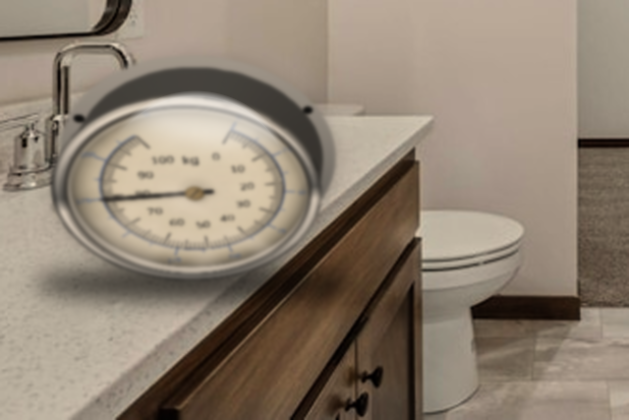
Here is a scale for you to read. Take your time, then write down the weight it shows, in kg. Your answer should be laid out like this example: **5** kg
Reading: **80** kg
